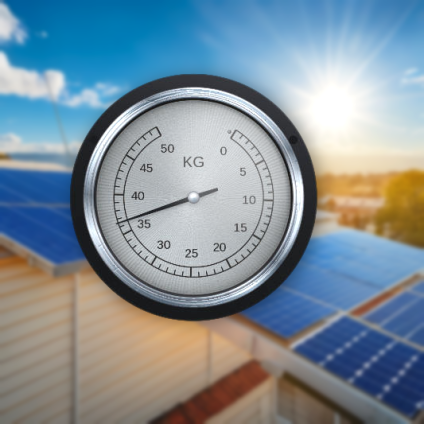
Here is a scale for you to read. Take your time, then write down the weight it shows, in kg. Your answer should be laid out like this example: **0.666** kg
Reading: **36.5** kg
